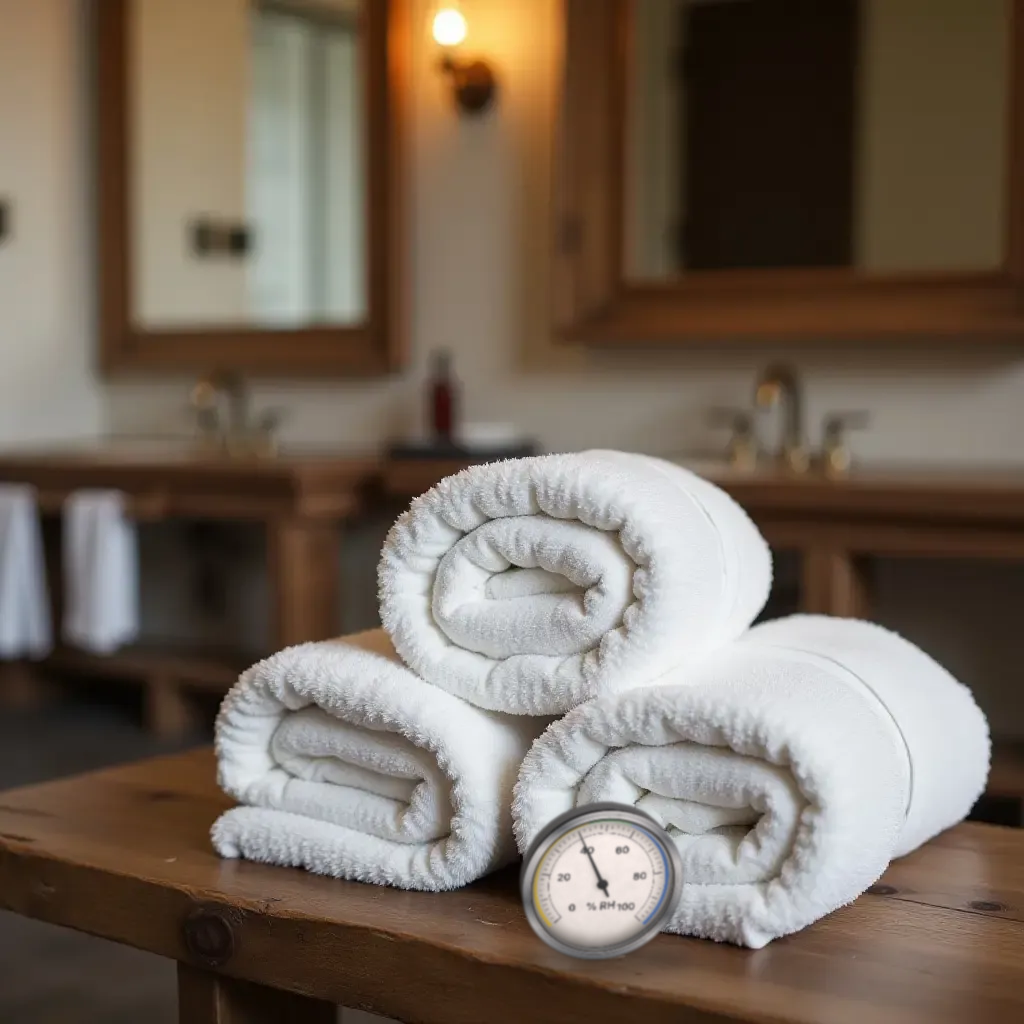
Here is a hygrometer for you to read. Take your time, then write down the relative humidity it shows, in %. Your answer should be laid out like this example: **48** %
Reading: **40** %
